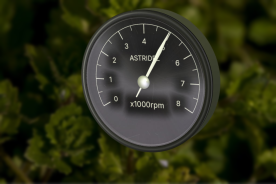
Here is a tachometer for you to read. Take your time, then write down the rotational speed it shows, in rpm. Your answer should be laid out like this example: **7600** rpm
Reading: **5000** rpm
